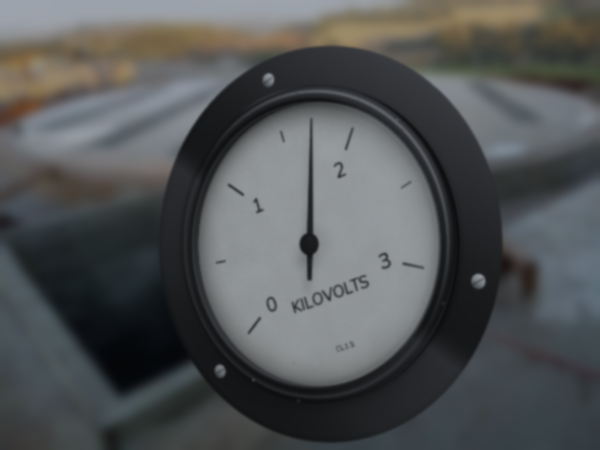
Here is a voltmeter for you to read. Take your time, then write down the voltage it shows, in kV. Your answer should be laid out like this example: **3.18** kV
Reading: **1.75** kV
